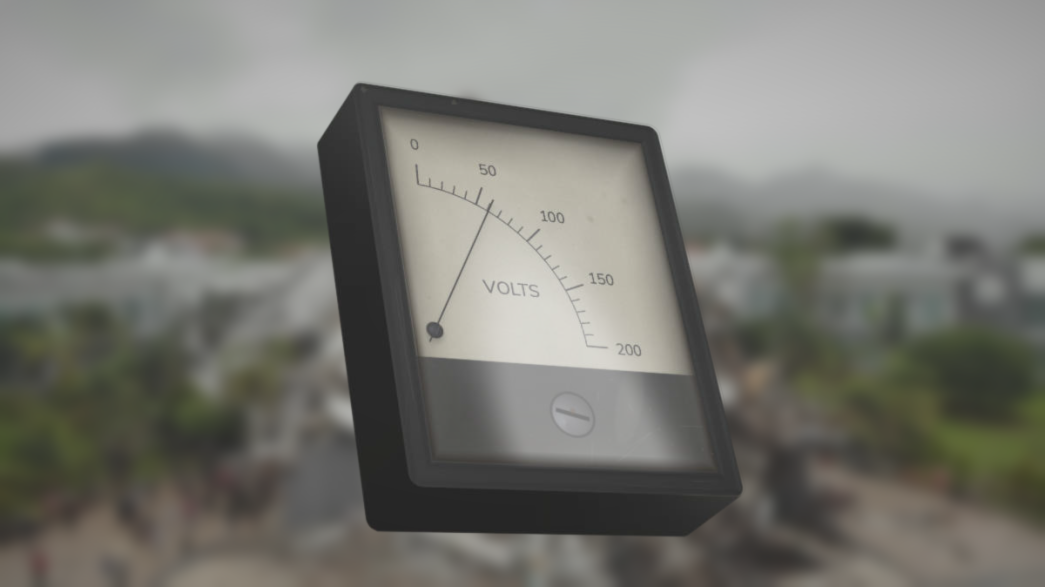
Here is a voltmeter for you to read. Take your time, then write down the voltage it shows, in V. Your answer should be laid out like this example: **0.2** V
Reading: **60** V
